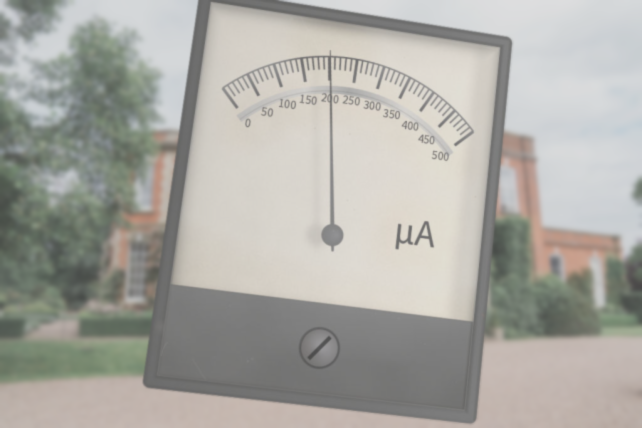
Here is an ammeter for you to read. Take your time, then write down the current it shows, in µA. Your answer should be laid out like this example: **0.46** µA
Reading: **200** µA
